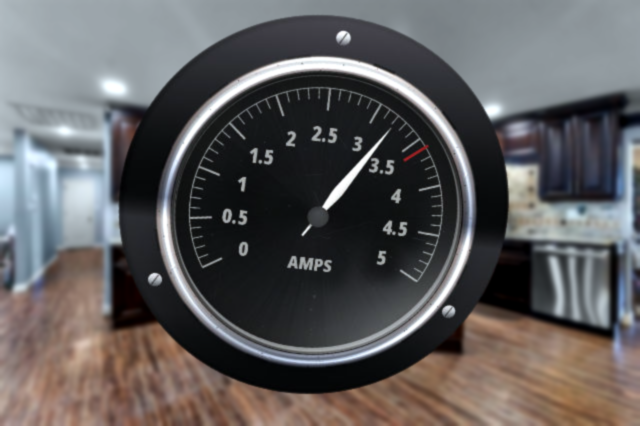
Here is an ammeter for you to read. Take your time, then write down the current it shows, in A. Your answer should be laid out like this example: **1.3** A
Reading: **3.2** A
